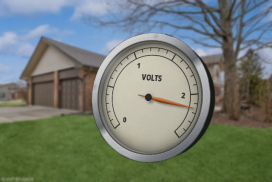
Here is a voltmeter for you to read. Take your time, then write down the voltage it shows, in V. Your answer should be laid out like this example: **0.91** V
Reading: **2.15** V
